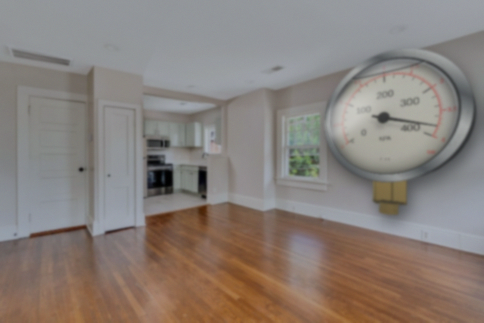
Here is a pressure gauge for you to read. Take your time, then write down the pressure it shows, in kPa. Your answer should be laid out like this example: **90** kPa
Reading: **380** kPa
